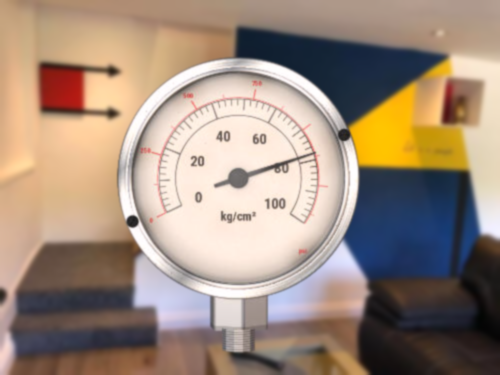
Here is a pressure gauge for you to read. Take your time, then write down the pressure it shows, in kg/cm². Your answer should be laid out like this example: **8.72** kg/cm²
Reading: **78** kg/cm²
